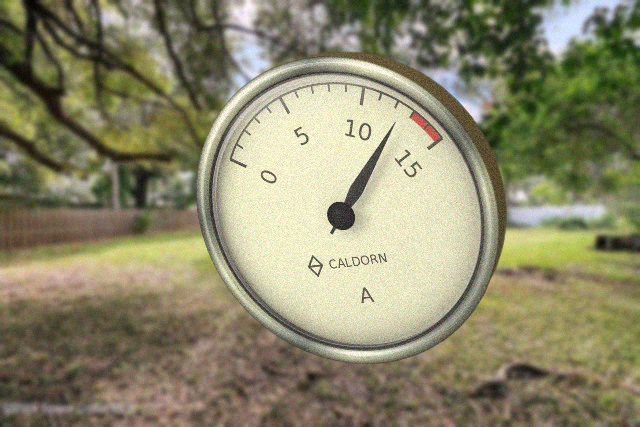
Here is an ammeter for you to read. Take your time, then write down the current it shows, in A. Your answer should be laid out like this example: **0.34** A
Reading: **12.5** A
